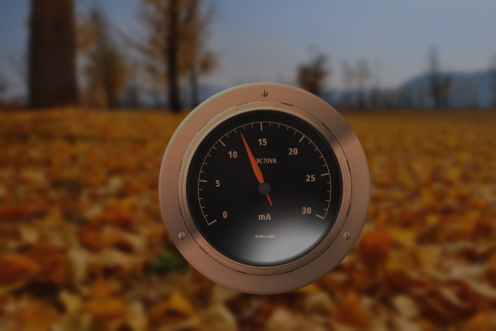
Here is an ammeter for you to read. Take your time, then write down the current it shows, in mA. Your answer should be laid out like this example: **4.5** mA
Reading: **12.5** mA
